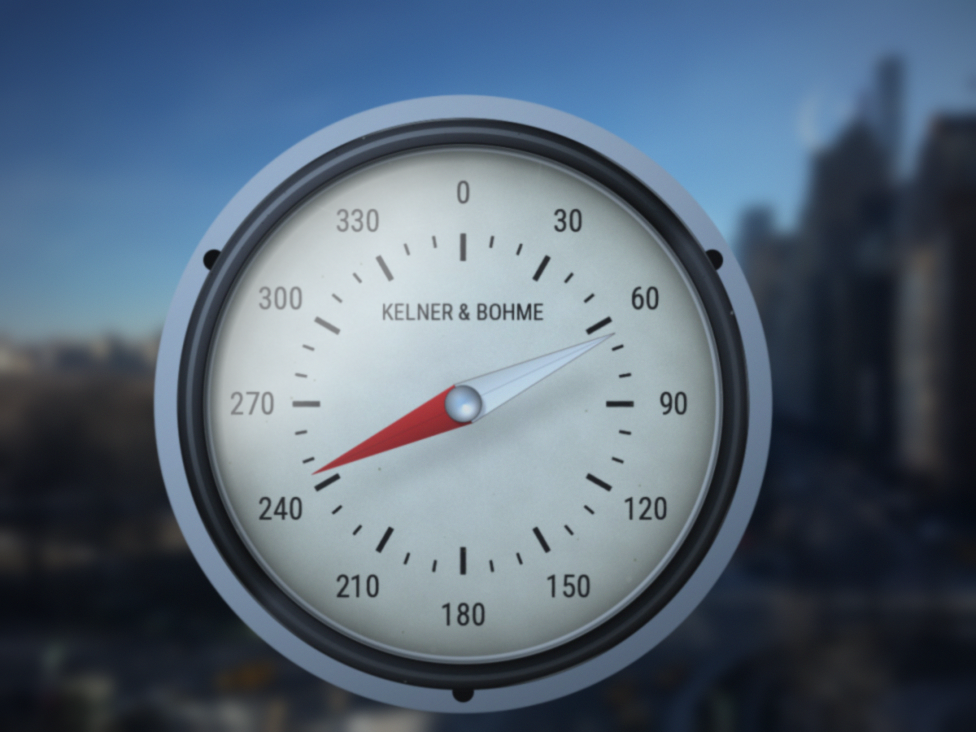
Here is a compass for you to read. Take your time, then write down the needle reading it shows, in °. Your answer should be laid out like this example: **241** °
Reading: **245** °
